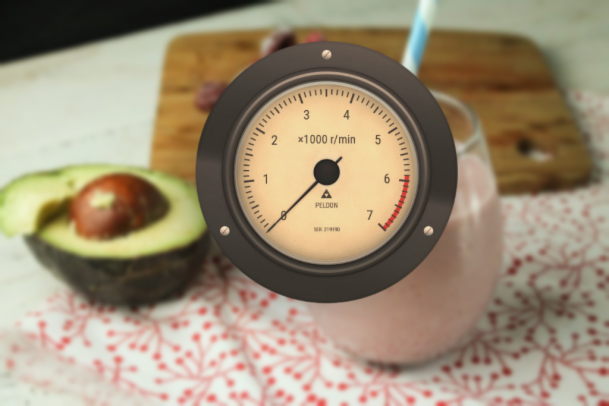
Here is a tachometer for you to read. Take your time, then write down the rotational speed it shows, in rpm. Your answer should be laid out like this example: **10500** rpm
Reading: **0** rpm
